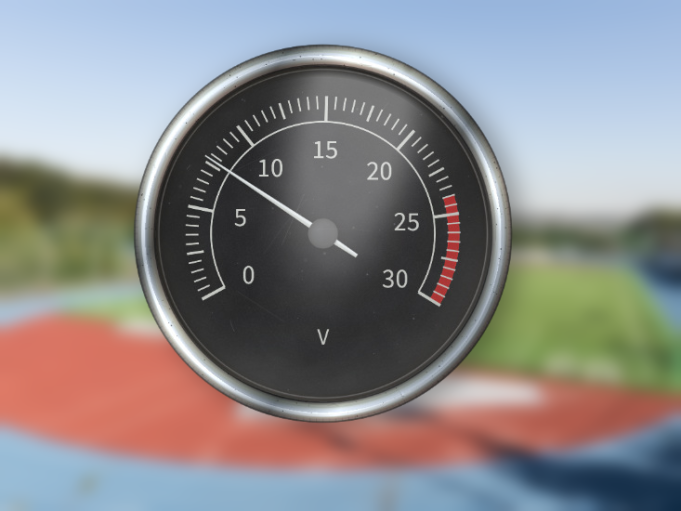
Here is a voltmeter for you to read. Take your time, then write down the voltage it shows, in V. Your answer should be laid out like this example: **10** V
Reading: **7.75** V
